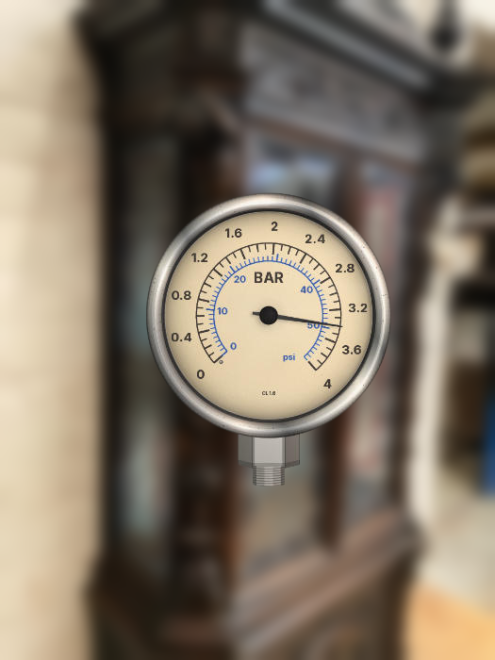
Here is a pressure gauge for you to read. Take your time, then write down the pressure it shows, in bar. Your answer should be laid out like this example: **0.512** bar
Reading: **3.4** bar
